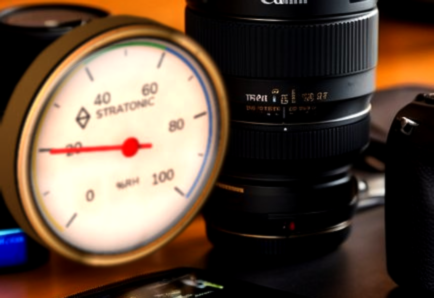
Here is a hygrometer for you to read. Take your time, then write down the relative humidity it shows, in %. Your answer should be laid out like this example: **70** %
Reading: **20** %
